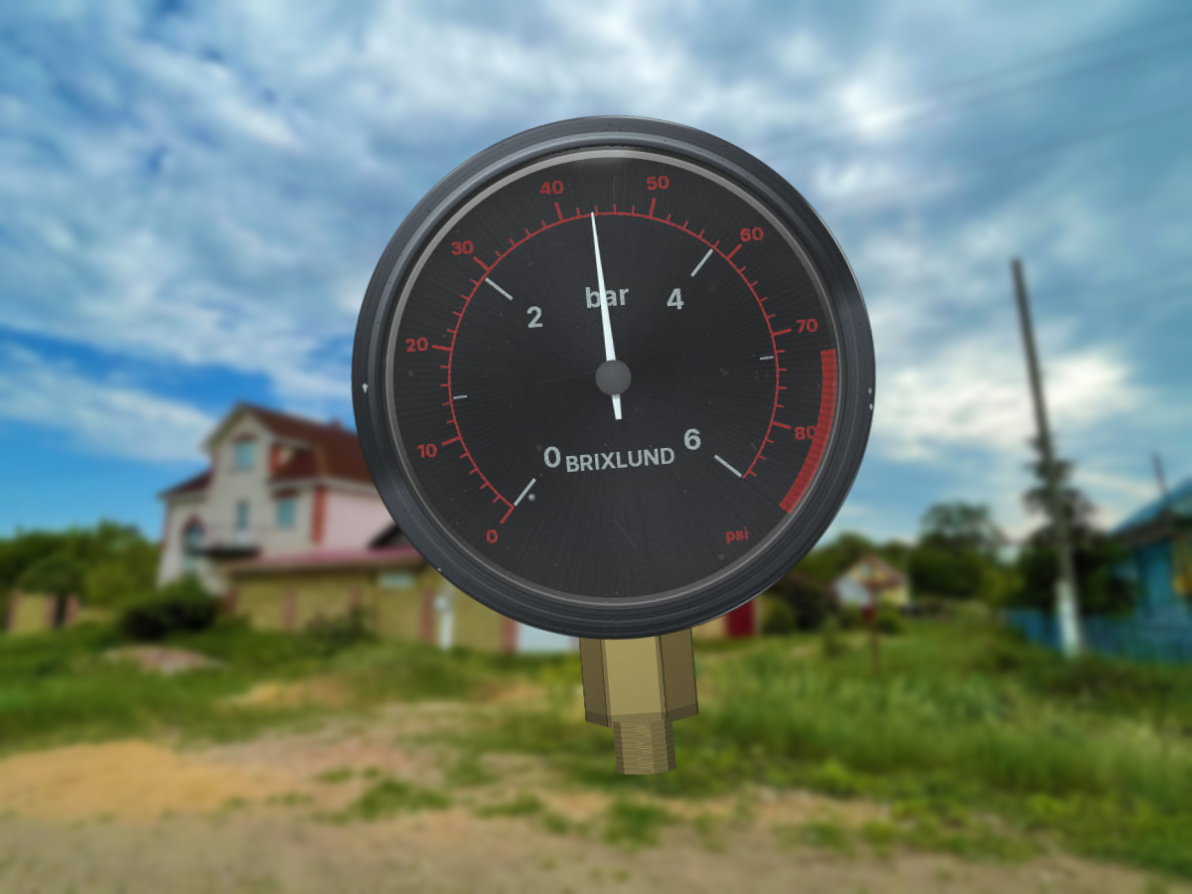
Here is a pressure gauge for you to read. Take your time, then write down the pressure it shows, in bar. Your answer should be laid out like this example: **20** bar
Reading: **3** bar
